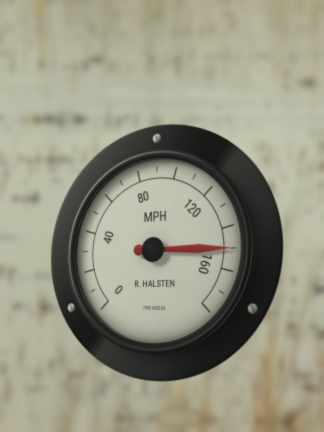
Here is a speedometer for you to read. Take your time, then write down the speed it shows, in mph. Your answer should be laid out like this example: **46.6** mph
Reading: **150** mph
